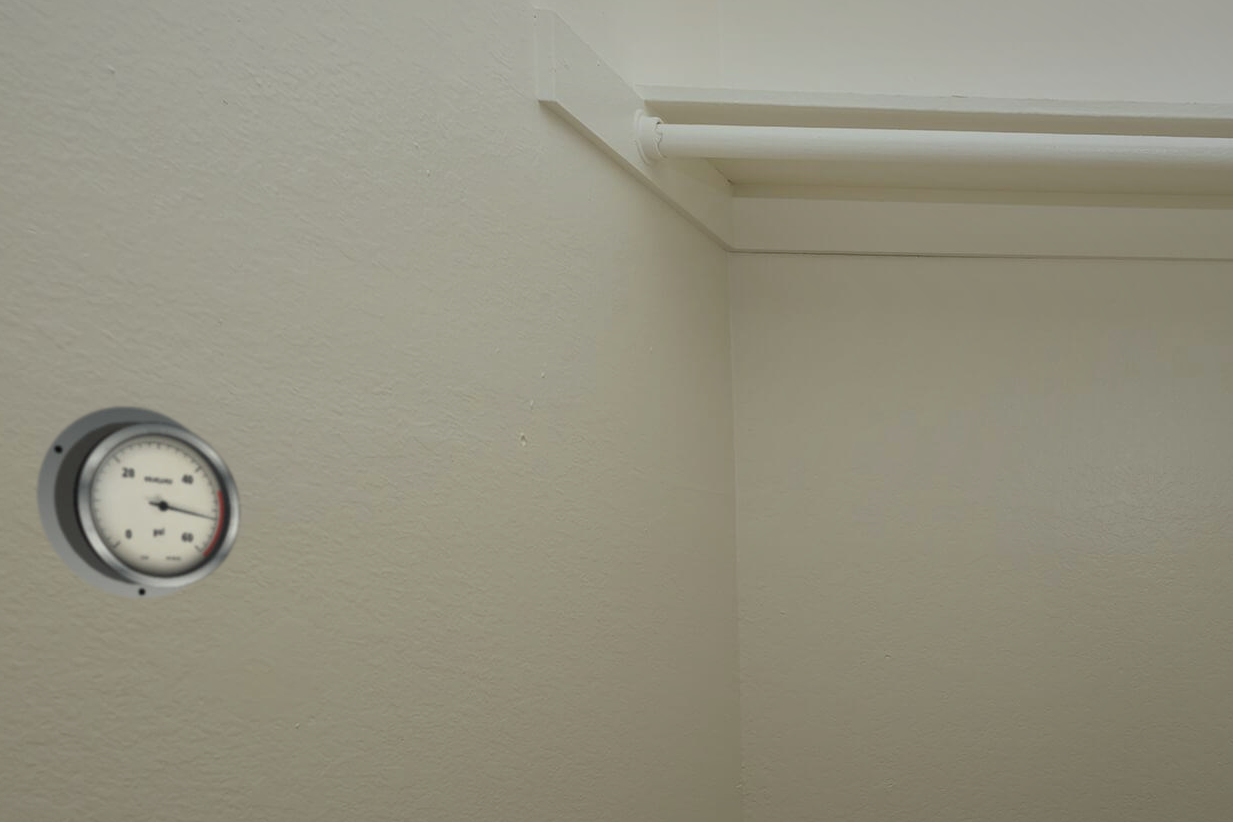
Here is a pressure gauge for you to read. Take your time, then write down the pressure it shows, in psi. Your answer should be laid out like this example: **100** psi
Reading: **52** psi
